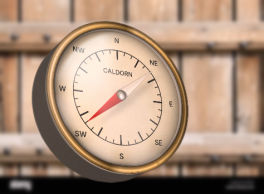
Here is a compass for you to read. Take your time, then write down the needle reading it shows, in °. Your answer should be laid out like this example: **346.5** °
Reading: **230** °
